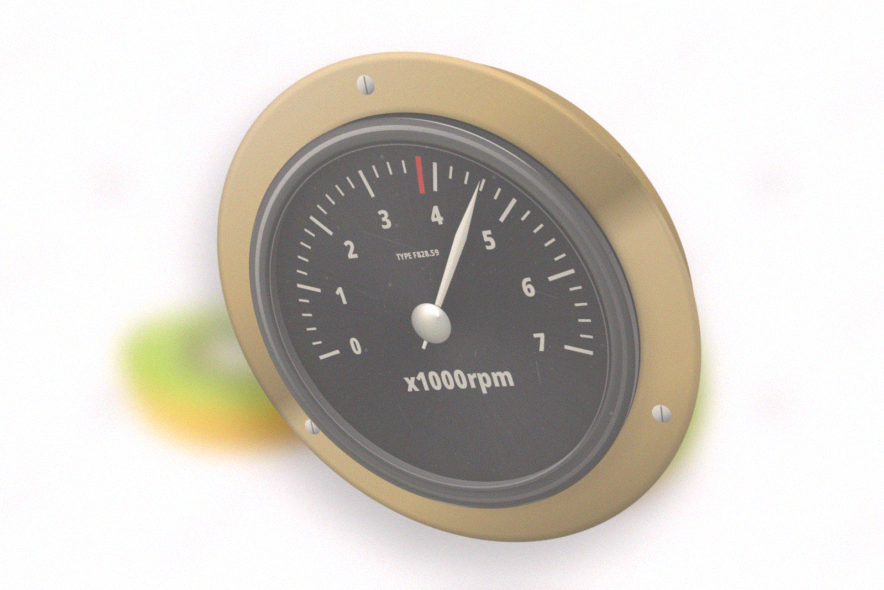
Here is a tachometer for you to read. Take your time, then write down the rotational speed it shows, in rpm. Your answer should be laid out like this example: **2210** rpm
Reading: **4600** rpm
